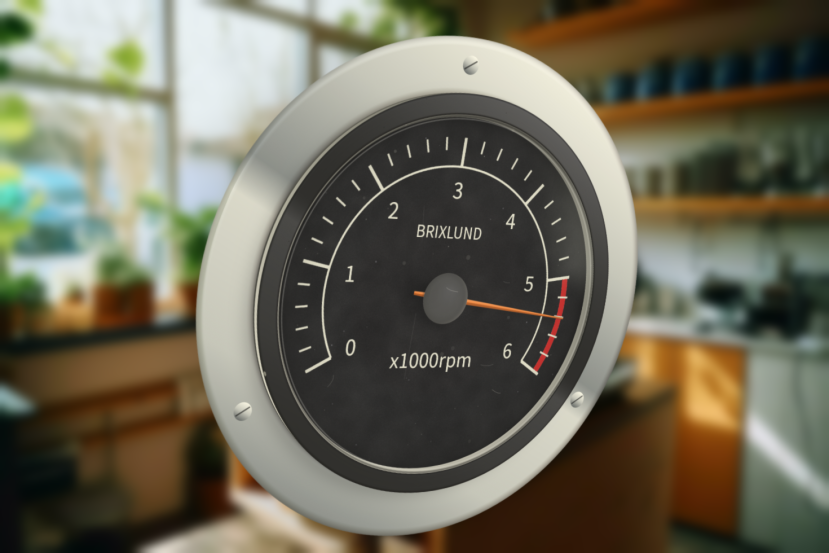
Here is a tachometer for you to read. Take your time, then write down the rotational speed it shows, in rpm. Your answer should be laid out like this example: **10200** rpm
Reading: **5400** rpm
